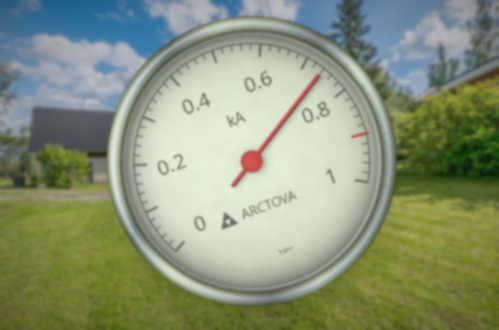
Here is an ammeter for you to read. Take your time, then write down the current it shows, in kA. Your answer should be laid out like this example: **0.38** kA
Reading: **0.74** kA
